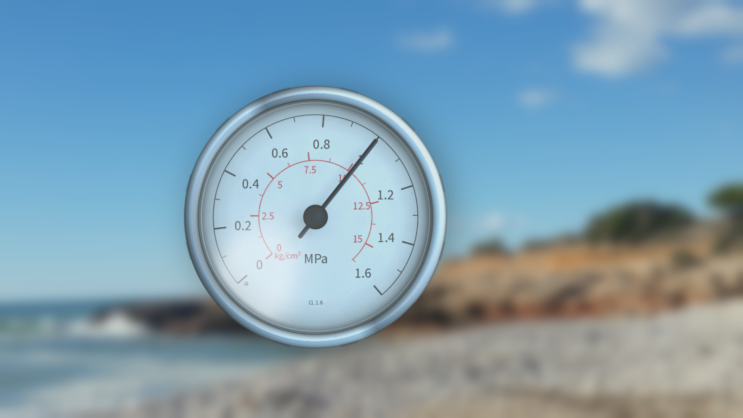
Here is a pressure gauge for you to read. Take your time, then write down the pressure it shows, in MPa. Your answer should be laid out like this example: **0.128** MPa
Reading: **1** MPa
